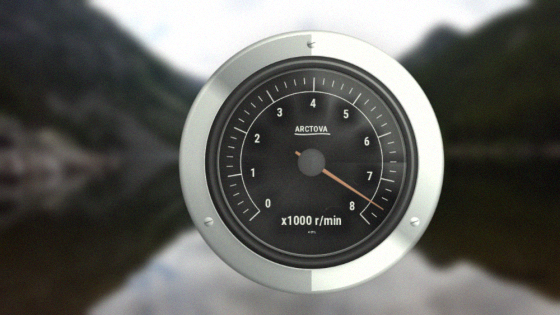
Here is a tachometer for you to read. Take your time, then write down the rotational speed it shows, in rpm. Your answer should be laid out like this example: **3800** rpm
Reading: **7600** rpm
